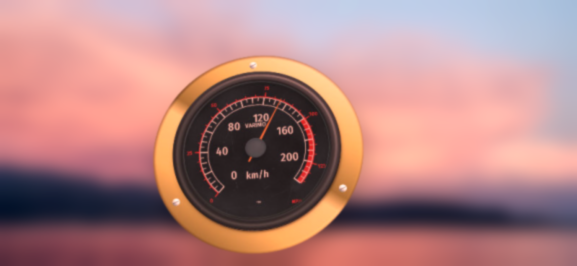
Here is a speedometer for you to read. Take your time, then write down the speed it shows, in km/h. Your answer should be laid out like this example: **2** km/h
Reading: **135** km/h
